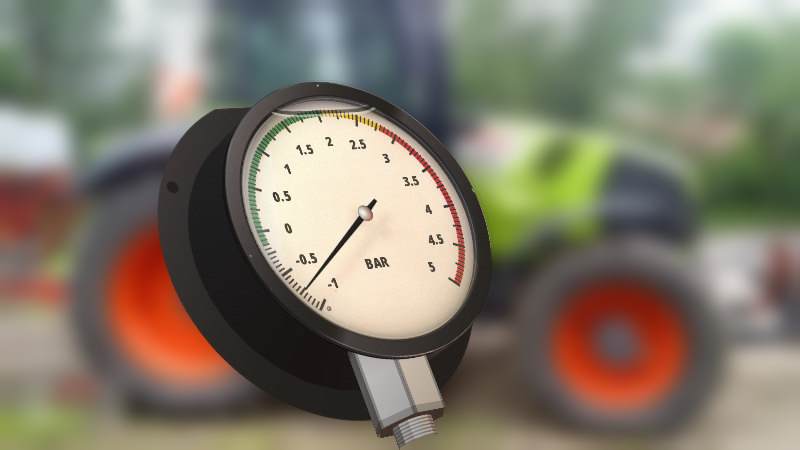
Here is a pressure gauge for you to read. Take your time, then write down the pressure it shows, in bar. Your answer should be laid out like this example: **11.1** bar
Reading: **-0.75** bar
